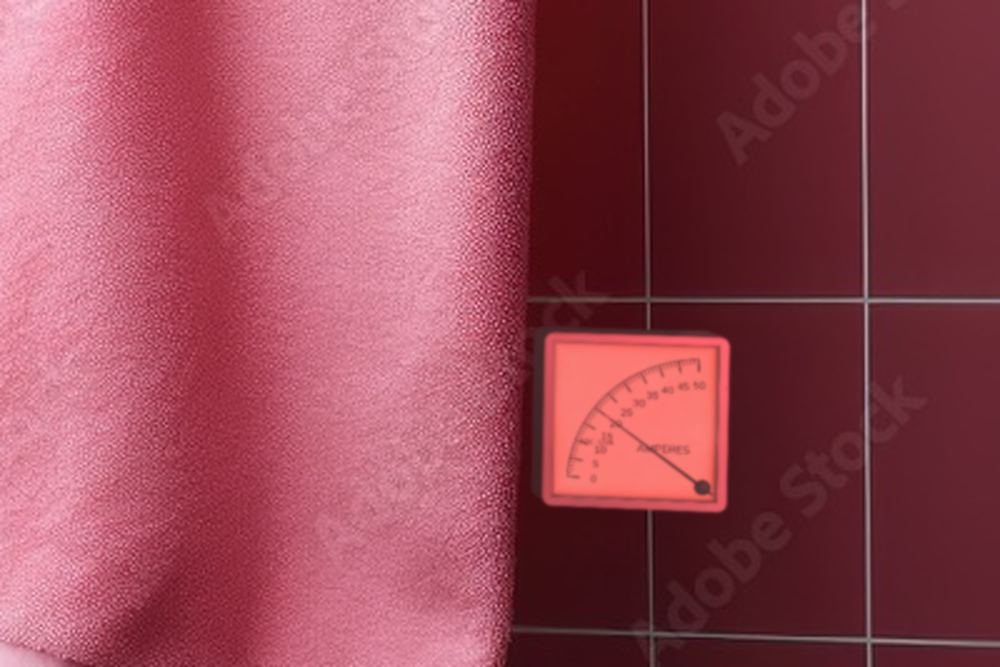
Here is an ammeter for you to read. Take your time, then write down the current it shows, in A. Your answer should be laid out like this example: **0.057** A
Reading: **20** A
